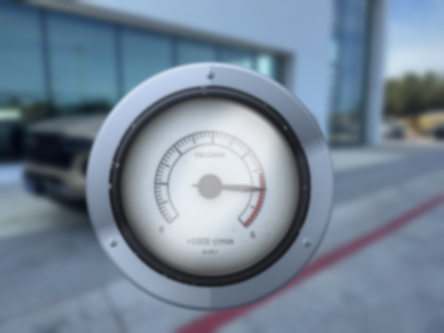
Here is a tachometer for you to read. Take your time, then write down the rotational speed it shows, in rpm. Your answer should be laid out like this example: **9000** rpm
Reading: **5000** rpm
